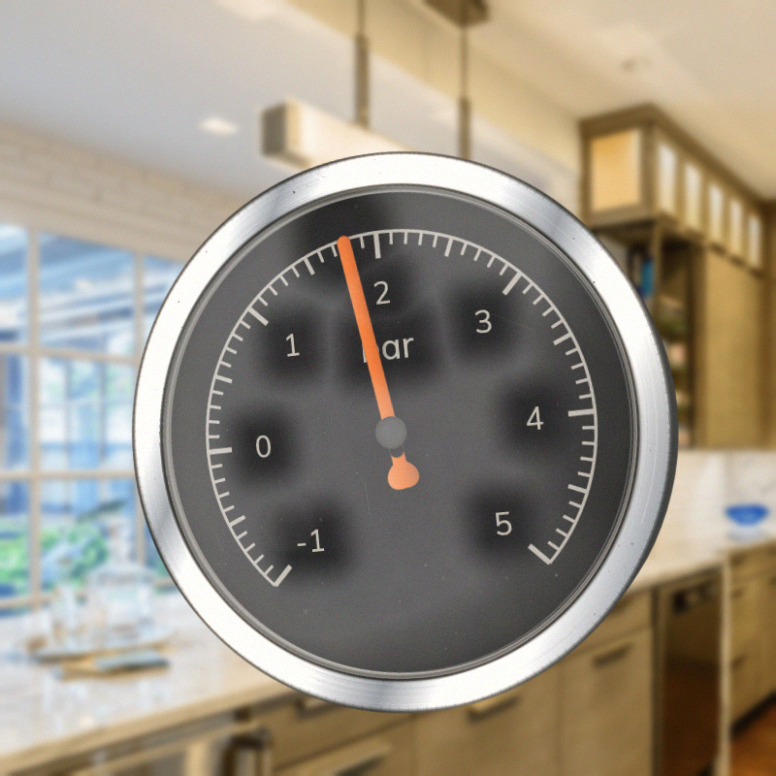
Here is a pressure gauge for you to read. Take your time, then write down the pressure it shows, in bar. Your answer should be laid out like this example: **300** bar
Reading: **1.8** bar
